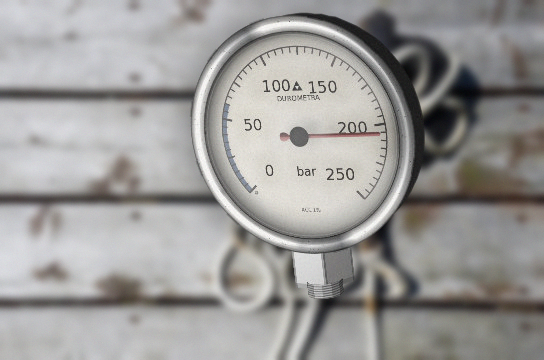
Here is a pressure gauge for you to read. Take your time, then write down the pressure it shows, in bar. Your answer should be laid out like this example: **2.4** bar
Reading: **205** bar
